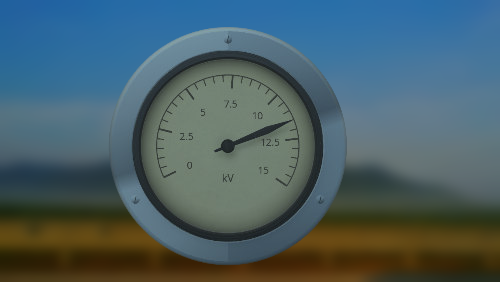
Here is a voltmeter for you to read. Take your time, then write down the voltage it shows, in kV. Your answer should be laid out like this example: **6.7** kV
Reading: **11.5** kV
